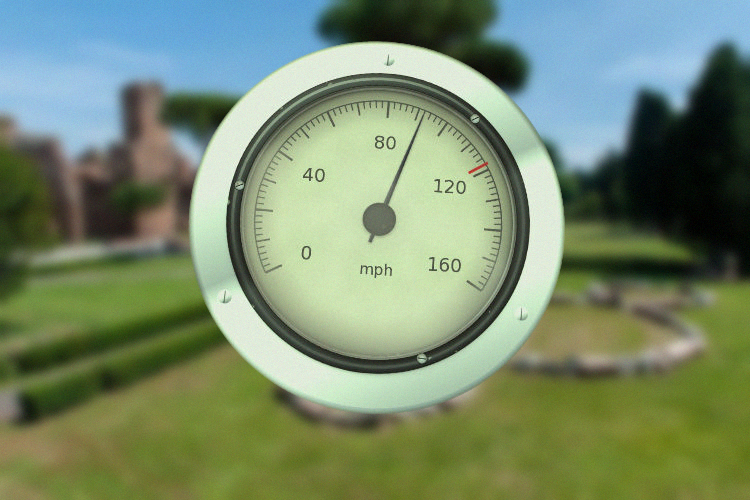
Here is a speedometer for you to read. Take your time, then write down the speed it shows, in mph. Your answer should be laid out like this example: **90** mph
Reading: **92** mph
